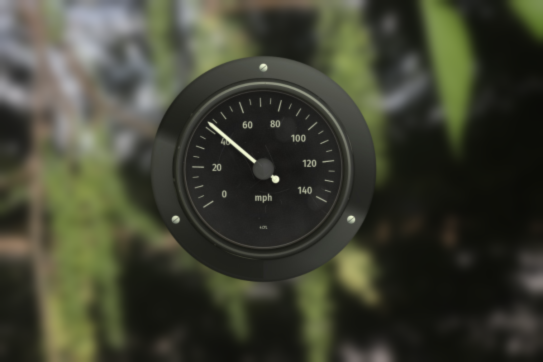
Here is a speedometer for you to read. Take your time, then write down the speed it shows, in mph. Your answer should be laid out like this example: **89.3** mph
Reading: **42.5** mph
